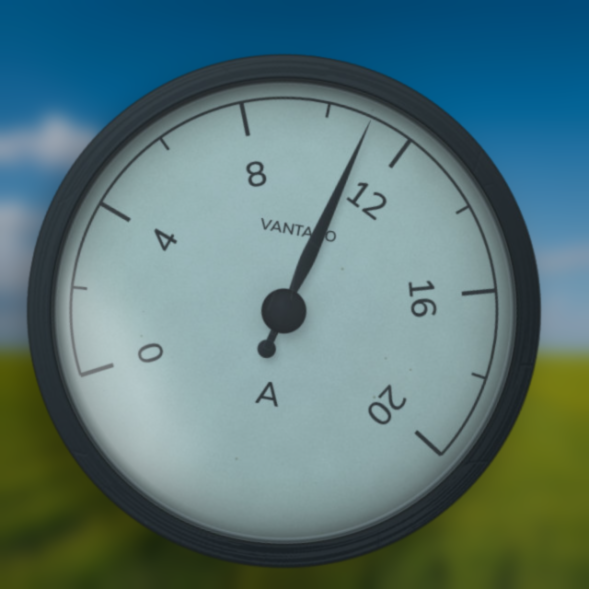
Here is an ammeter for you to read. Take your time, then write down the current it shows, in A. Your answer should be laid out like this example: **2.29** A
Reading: **11** A
